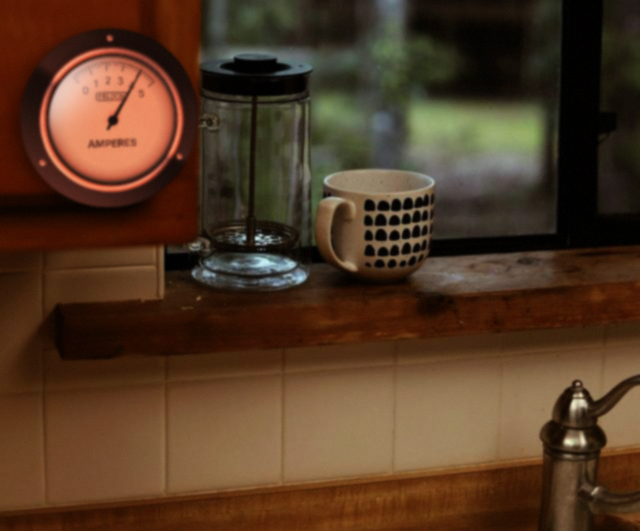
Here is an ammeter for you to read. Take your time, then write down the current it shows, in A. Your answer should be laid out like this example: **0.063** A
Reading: **4** A
